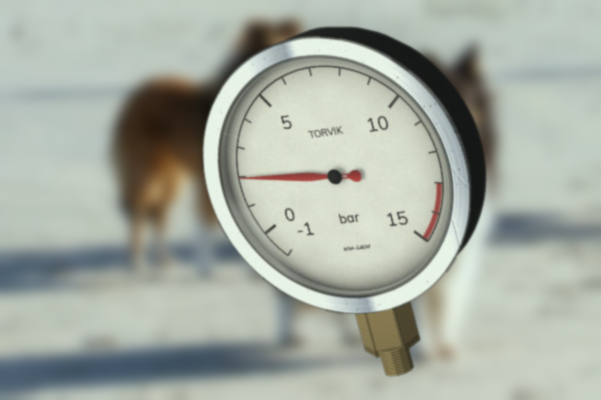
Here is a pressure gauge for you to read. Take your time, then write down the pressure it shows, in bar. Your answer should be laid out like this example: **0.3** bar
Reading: **2** bar
